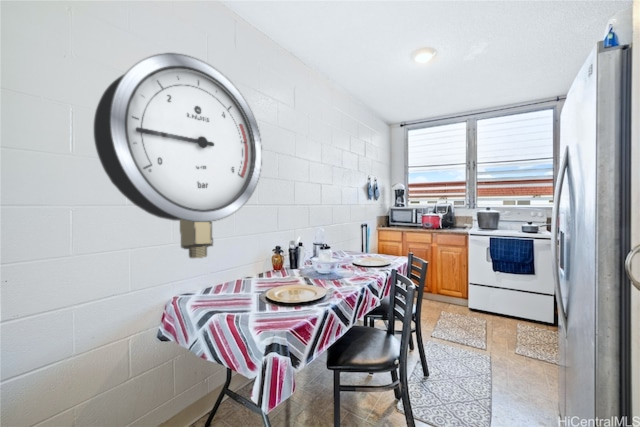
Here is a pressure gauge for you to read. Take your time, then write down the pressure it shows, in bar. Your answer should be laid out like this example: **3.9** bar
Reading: **0.75** bar
